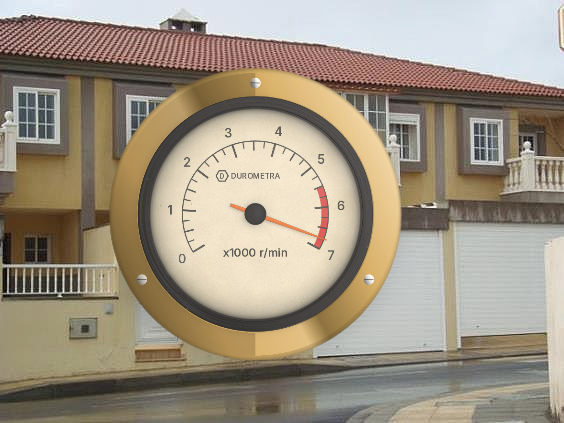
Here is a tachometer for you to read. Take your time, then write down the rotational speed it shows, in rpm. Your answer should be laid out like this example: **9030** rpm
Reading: **6750** rpm
